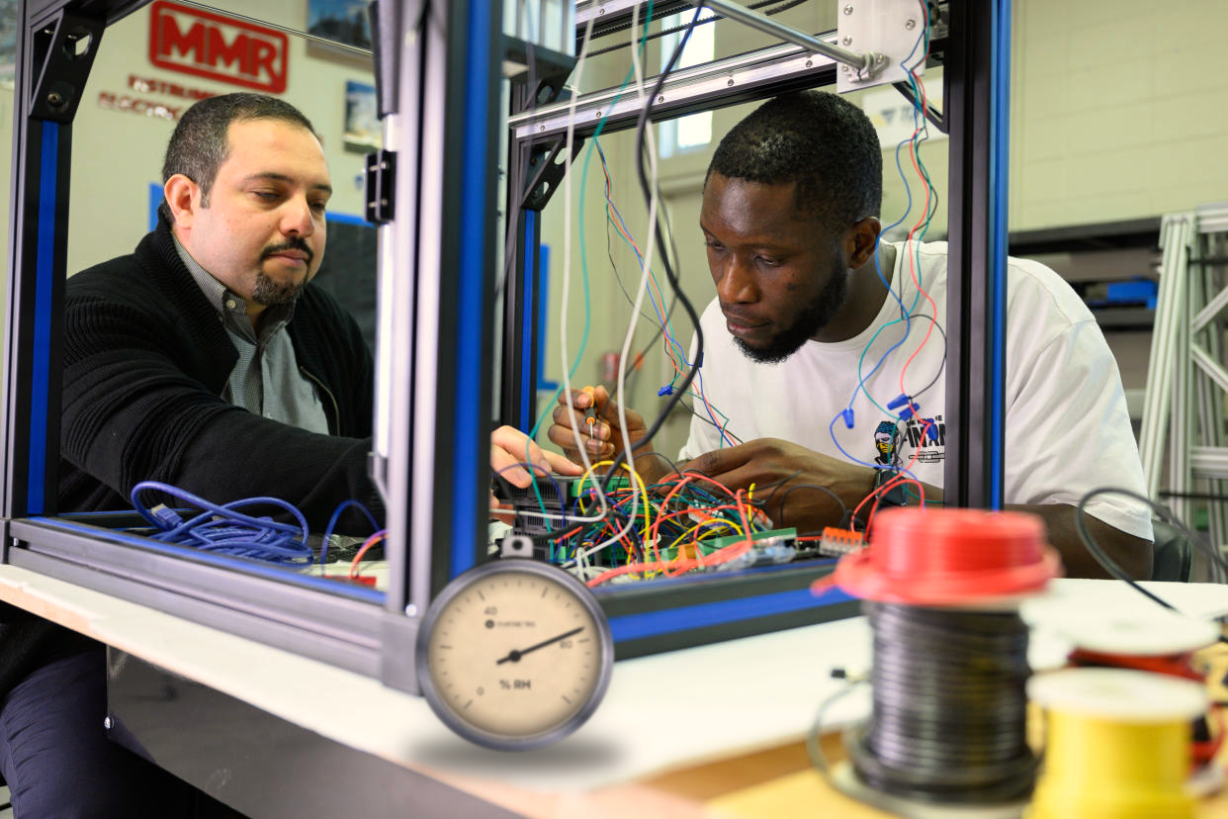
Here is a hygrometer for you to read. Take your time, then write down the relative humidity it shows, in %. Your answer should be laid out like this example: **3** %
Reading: **76** %
